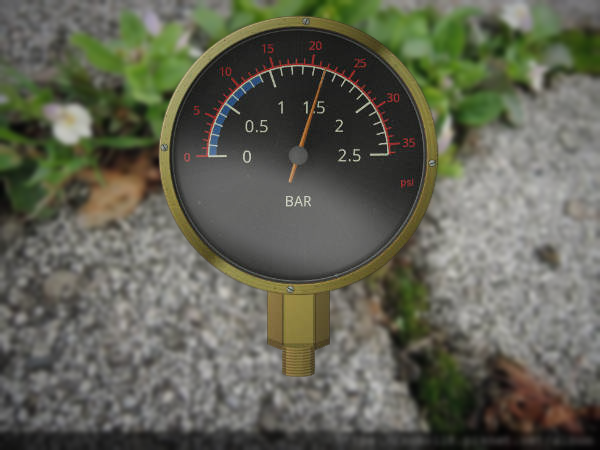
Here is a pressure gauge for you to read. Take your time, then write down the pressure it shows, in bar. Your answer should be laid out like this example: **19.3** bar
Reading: **1.5** bar
